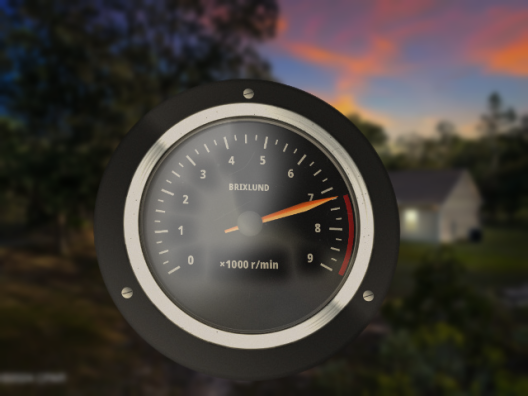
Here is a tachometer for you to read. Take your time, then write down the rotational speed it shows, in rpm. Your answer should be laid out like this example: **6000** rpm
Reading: **7250** rpm
